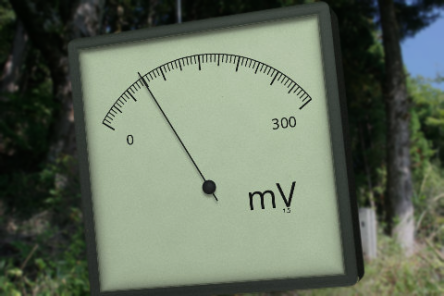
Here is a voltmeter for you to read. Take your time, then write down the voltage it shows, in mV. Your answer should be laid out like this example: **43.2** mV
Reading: **75** mV
